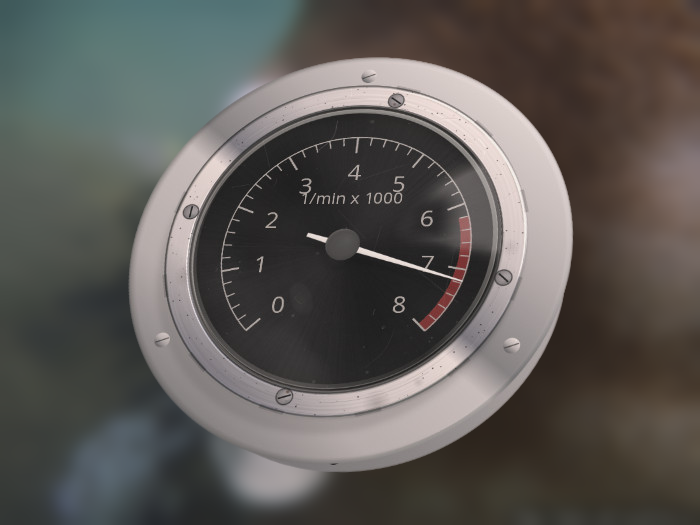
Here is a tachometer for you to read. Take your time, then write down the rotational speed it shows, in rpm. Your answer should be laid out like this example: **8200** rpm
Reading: **7200** rpm
